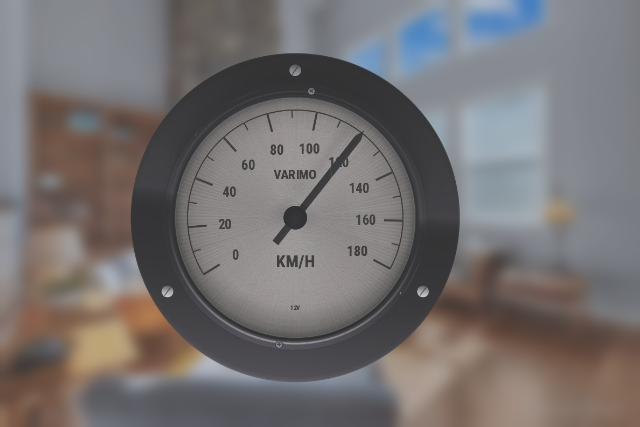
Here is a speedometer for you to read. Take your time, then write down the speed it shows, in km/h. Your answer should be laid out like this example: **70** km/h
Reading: **120** km/h
